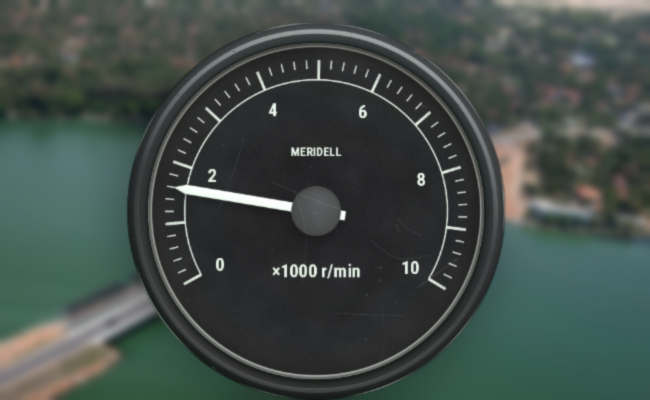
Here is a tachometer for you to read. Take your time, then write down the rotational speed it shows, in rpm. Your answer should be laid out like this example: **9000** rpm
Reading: **1600** rpm
